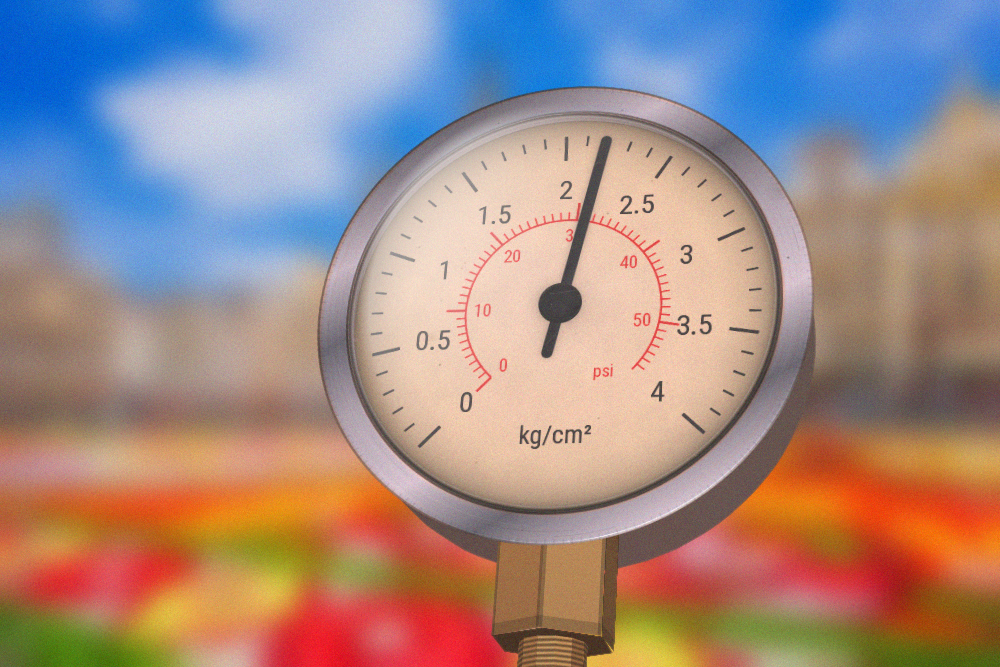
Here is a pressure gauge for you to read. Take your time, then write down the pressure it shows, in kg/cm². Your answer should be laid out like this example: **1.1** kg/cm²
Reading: **2.2** kg/cm²
